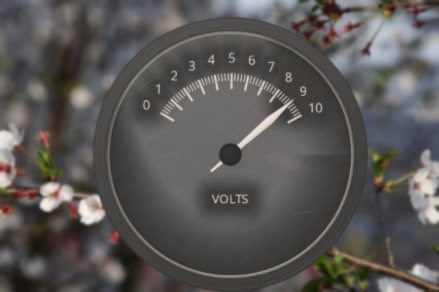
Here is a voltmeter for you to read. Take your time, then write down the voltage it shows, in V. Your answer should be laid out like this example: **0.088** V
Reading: **9** V
